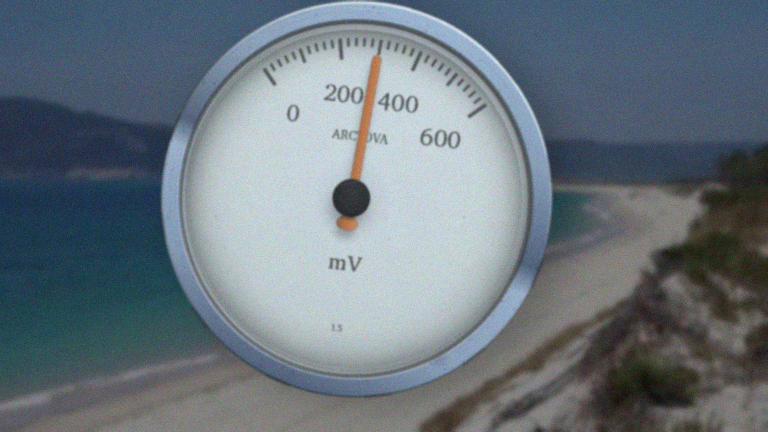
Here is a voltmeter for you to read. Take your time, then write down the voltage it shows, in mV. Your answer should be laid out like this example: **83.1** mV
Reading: **300** mV
